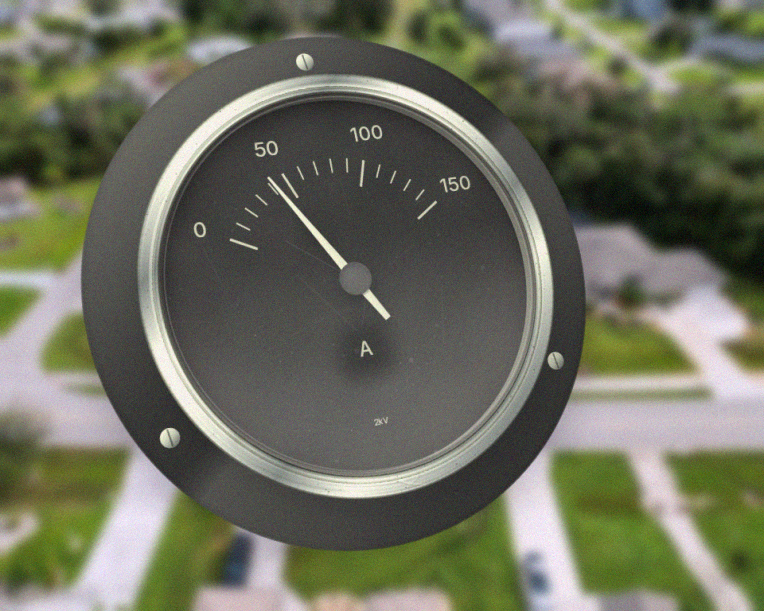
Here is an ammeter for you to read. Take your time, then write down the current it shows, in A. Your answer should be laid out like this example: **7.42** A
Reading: **40** A
